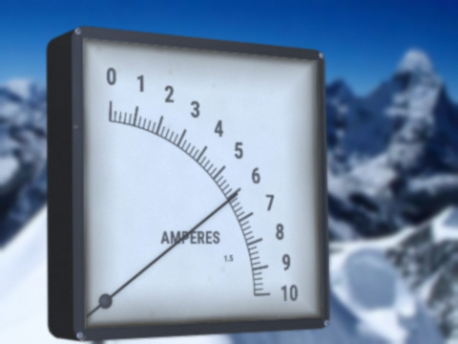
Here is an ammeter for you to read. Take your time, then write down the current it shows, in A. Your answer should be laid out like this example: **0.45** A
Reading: **6** A
